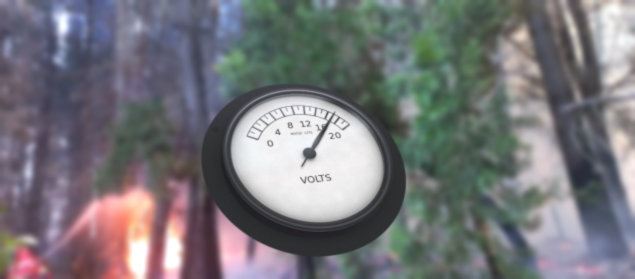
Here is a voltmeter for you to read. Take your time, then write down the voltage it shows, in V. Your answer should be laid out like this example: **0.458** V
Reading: **17** V
